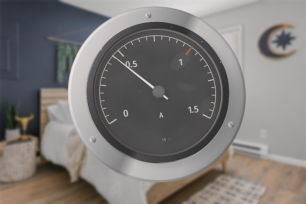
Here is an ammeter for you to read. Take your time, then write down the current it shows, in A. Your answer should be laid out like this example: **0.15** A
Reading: **0.45** A
